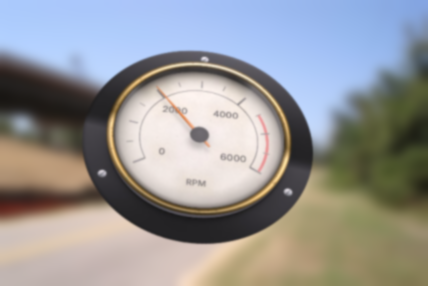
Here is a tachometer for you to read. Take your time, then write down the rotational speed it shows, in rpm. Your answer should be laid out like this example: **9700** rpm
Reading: **2000** rpm
